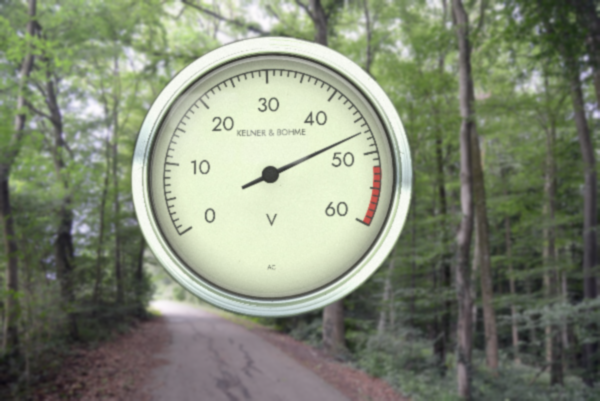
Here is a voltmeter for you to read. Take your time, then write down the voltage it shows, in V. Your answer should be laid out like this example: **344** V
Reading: **47** V
